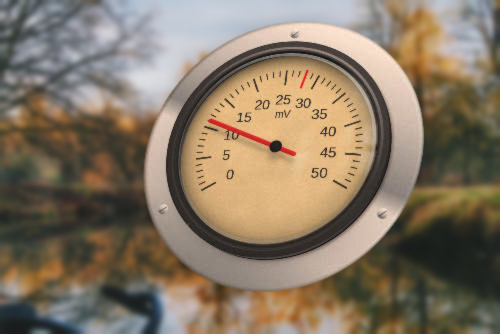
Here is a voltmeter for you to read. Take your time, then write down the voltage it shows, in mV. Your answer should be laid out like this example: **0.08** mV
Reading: **11** mV
